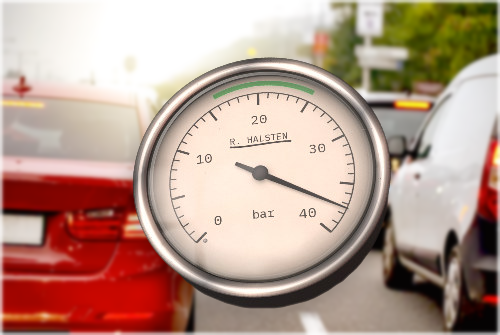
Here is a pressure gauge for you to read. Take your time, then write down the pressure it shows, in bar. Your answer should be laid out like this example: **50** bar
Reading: **37.5** bar
